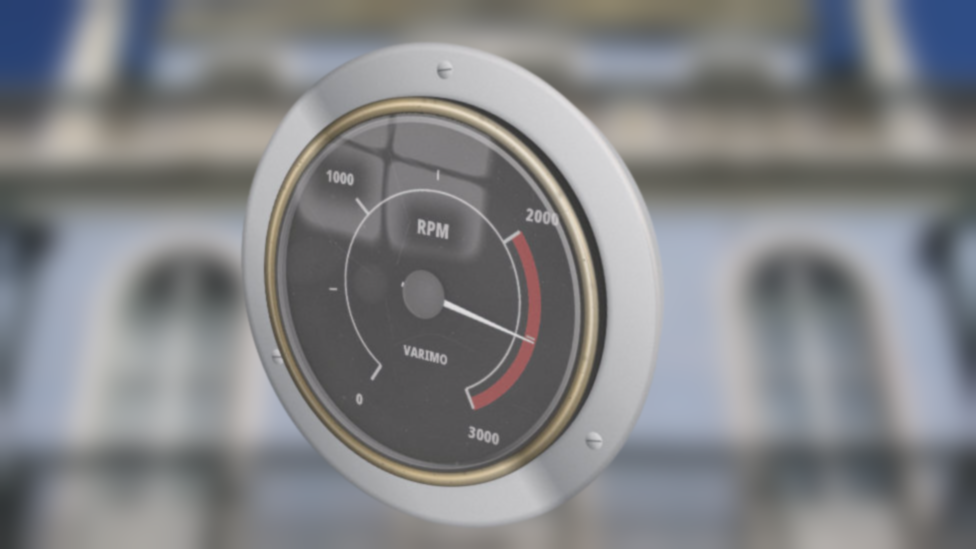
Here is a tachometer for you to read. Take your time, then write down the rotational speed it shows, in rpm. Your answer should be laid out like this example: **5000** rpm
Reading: **2500** rpm
